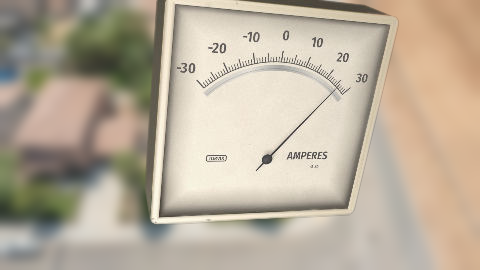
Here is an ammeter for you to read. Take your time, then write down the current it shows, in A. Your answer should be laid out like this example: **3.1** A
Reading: **25** A
